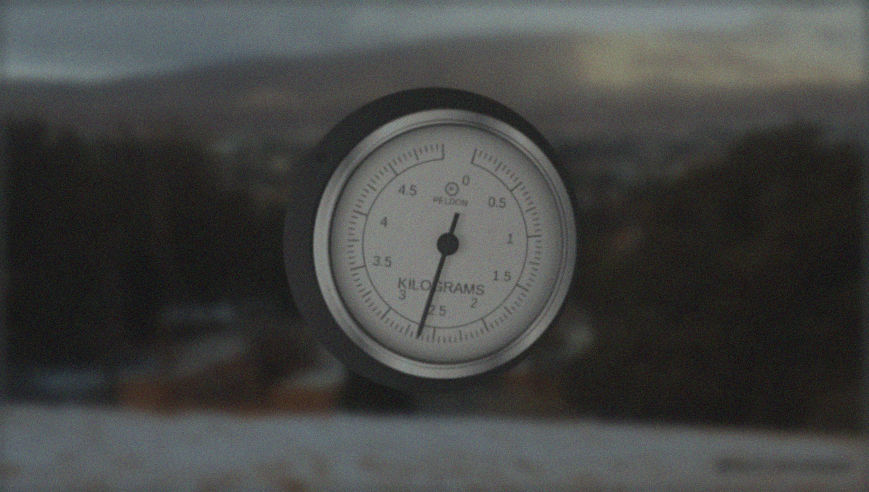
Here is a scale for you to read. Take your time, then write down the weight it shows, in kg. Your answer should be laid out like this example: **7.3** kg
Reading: **2.65** kg
